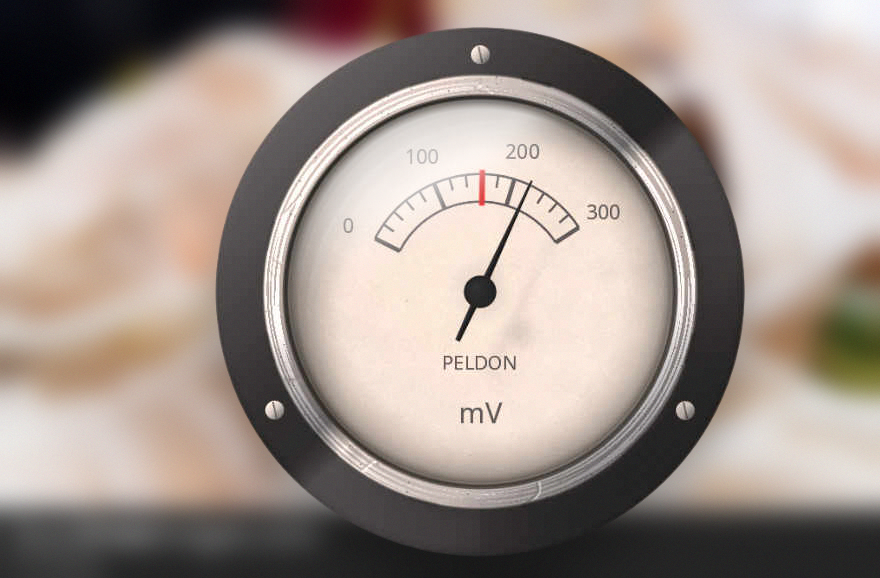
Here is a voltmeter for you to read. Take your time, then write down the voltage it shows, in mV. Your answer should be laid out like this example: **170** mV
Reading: **220** mV
